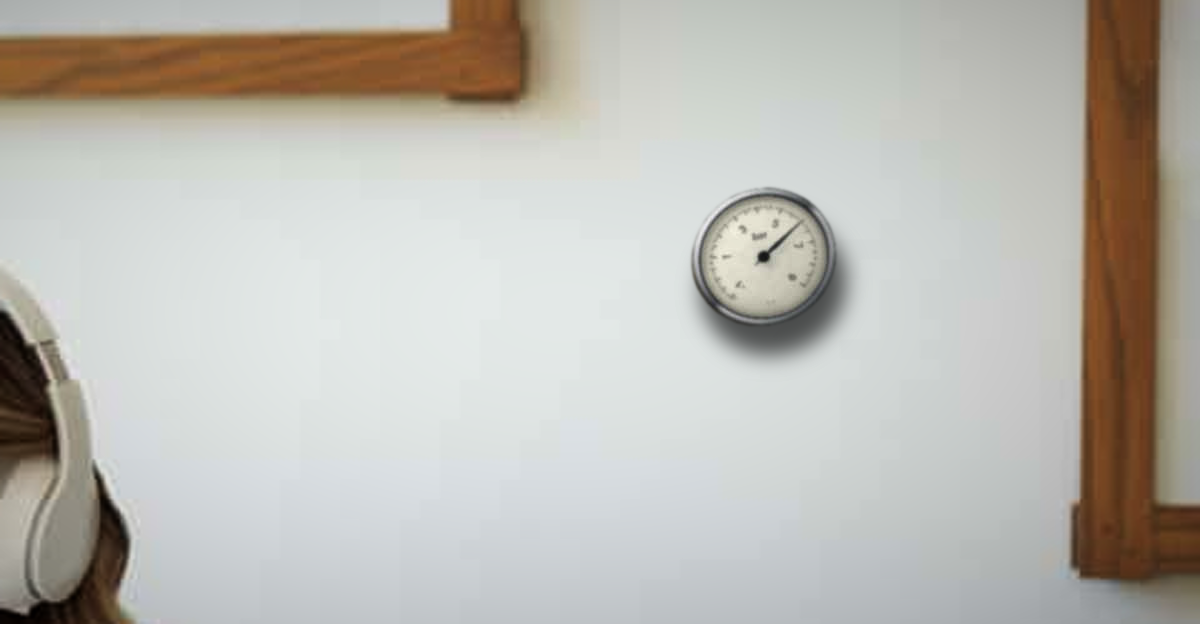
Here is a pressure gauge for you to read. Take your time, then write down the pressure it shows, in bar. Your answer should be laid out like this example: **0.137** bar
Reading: **6** bar
